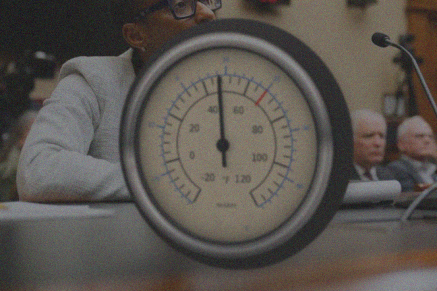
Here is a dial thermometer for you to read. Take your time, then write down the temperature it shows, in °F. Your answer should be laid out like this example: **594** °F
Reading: **48** °F
